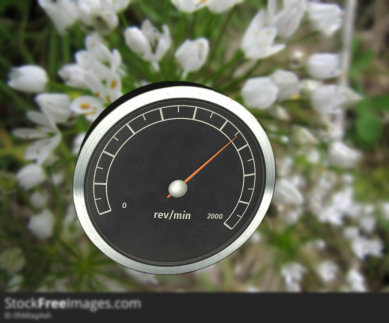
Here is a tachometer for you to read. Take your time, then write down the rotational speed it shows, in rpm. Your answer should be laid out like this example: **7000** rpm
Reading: **1300** rpm
